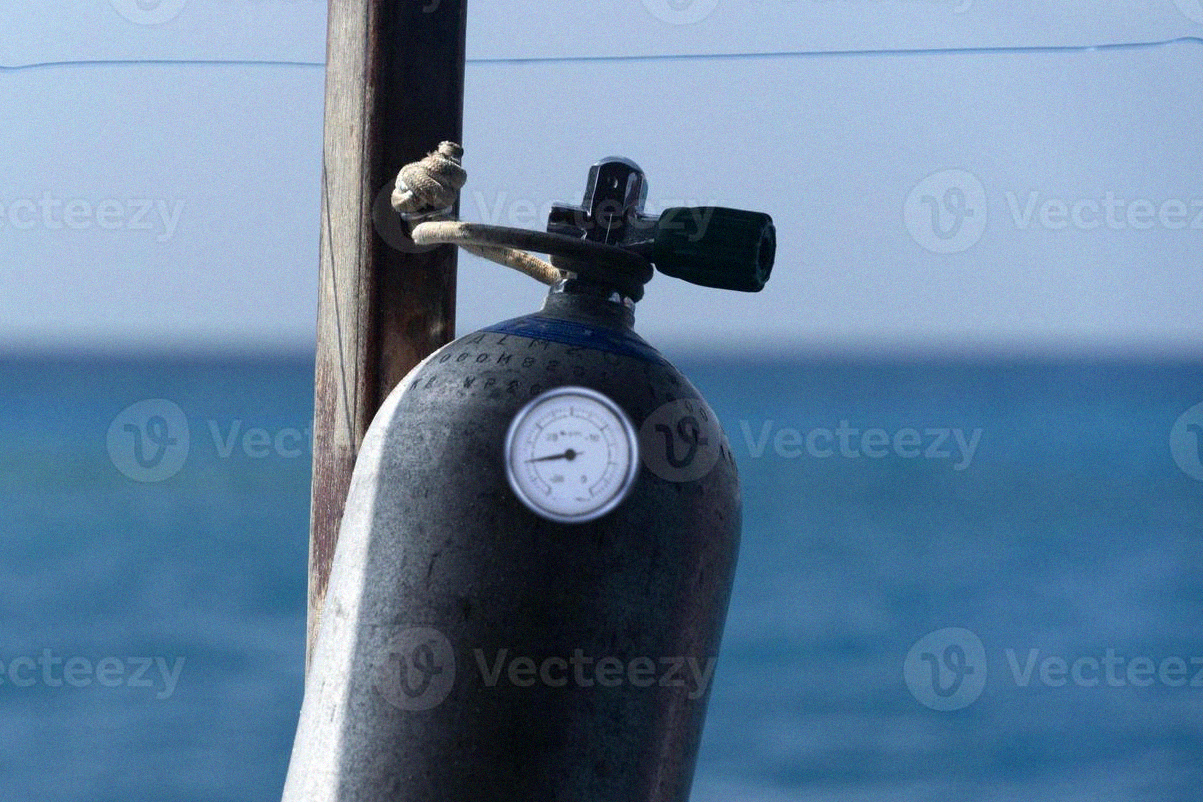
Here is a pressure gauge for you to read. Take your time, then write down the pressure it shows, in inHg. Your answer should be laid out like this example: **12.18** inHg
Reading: **-25** inHg
